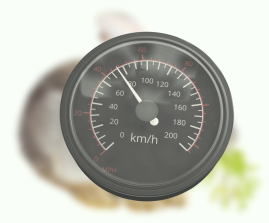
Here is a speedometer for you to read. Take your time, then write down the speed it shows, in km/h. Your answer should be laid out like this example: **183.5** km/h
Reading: **75** km/h
